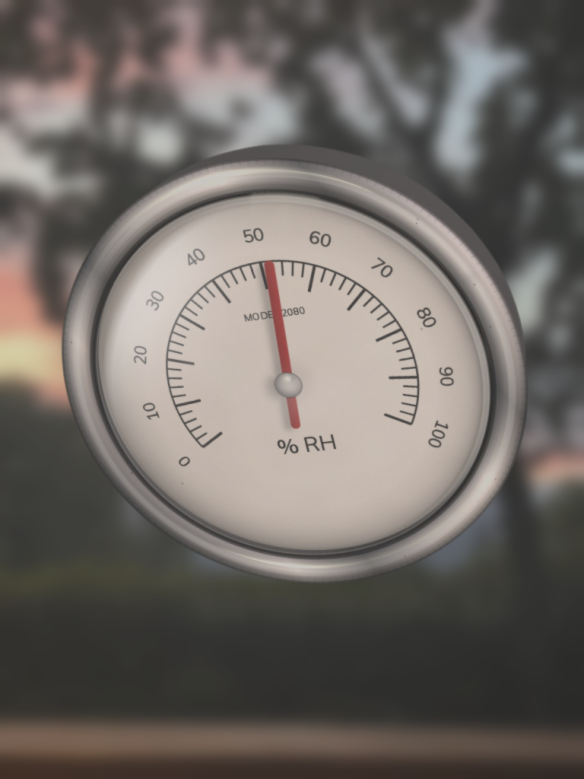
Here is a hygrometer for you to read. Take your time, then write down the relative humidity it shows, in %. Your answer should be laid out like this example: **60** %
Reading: **52** %
